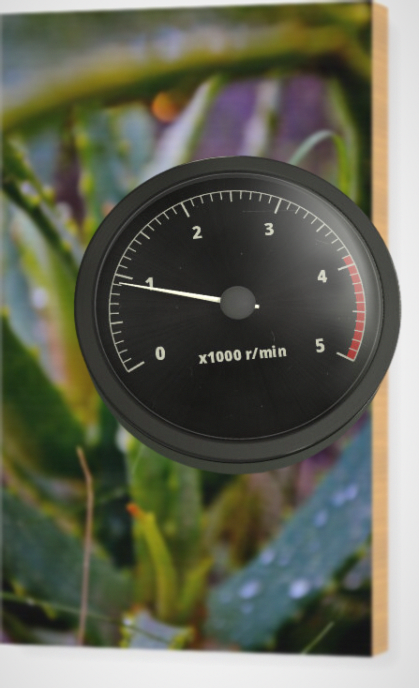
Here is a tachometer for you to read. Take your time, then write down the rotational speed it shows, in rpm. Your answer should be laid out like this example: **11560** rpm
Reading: **900** rpm
